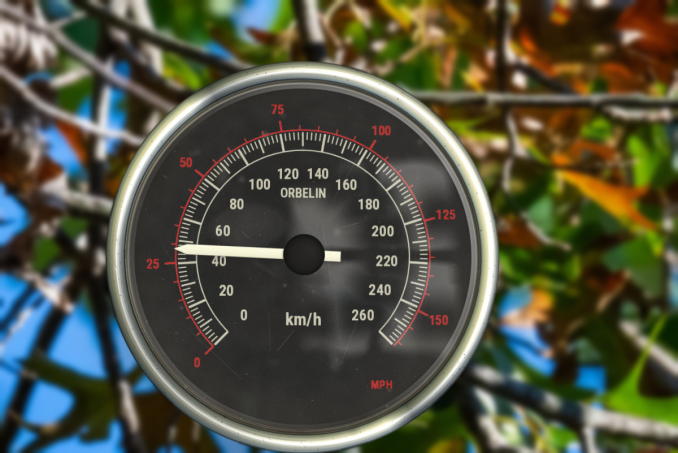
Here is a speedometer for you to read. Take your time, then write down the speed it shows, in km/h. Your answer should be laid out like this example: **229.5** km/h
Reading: **46** km/h
